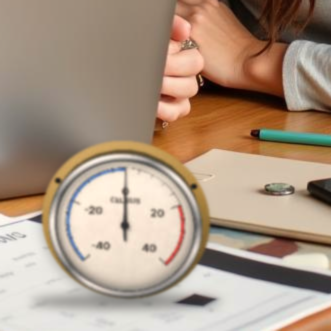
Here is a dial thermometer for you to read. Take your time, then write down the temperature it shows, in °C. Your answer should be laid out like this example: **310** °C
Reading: **0** °C
